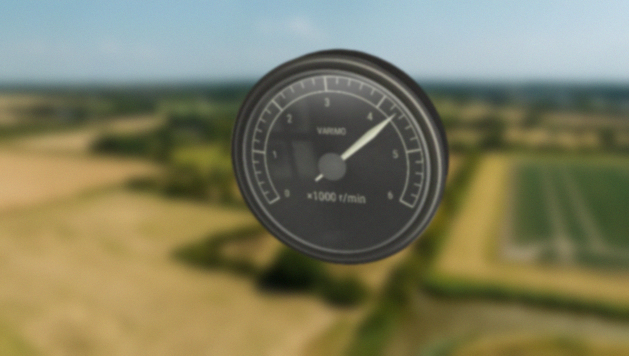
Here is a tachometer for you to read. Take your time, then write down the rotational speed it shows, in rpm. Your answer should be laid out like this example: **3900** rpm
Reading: **4300** rpm
